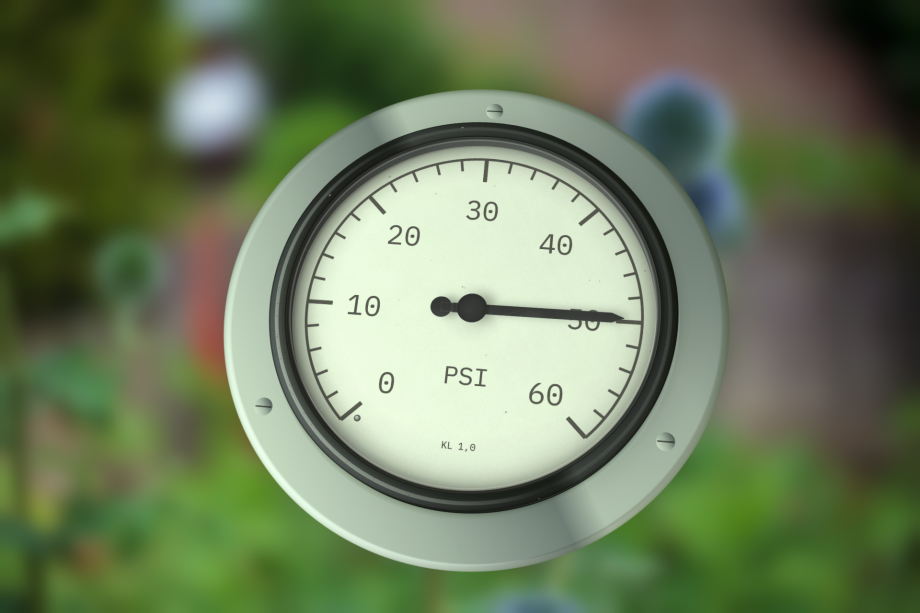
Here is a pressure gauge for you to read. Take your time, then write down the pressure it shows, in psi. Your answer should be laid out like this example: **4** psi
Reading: **50** psi
